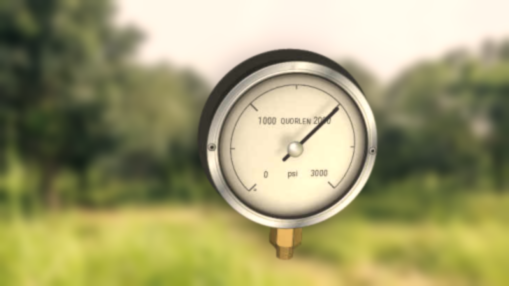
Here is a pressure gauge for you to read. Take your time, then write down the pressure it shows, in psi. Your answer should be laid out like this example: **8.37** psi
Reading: **2000** psi
